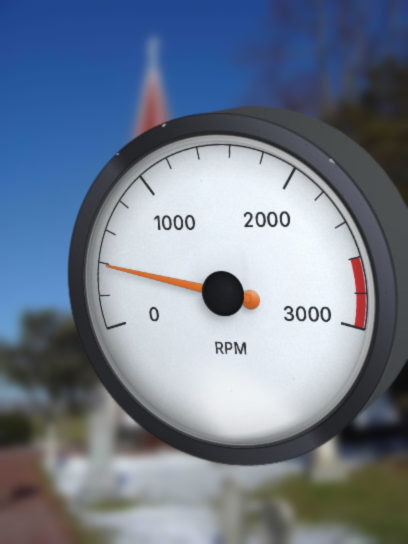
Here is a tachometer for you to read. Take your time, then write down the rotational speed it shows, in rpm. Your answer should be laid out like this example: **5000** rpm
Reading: **400** rpm
